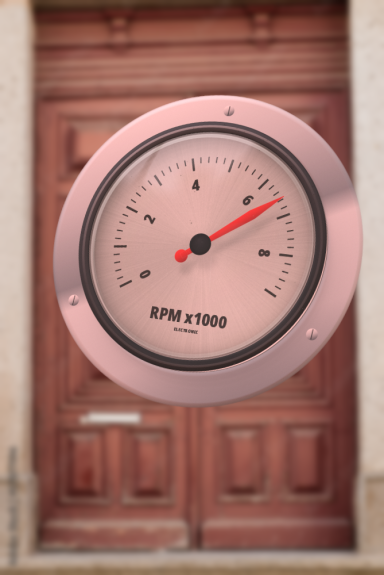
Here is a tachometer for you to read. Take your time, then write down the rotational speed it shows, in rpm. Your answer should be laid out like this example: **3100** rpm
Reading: **6600** rpm
